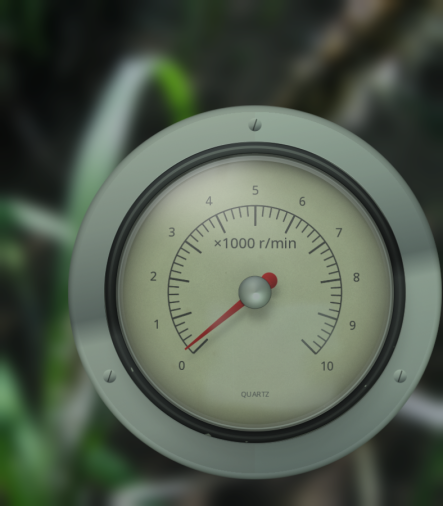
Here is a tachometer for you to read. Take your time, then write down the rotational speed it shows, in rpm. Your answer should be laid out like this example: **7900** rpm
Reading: **200** rpm
